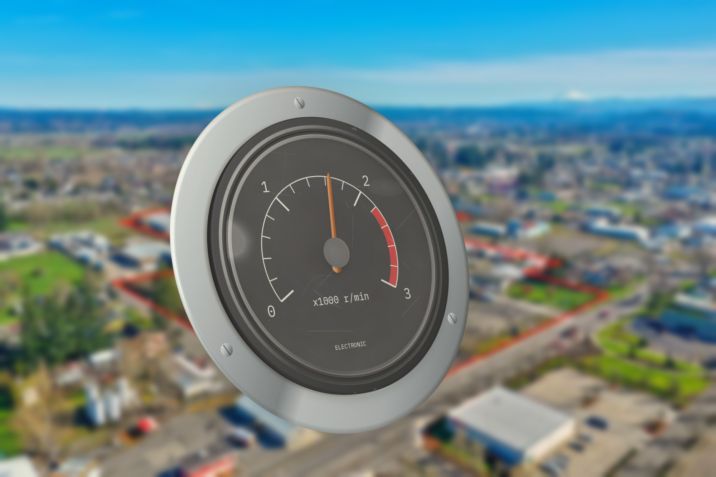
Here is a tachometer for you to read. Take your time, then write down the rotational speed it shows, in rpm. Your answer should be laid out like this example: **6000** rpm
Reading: **1600** rpm
